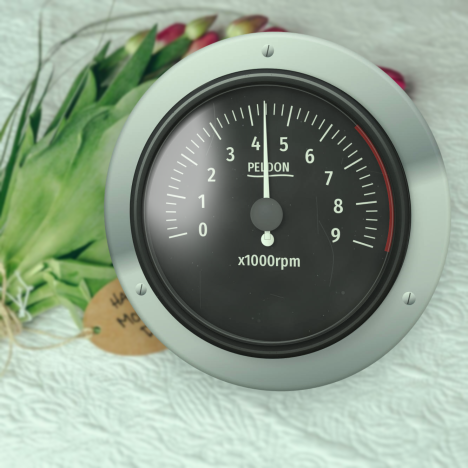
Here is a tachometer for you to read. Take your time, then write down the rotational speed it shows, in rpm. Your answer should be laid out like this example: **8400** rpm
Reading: **4400** rpm
